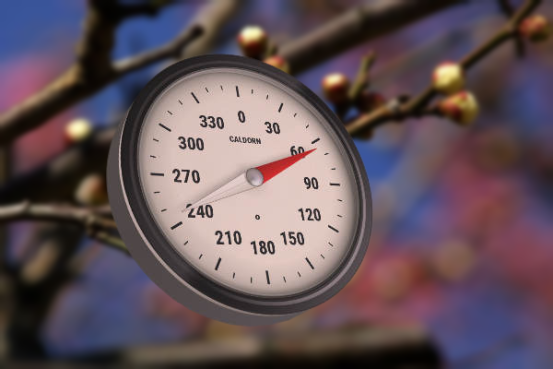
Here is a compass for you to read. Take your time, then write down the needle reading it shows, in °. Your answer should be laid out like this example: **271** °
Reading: **65** °
